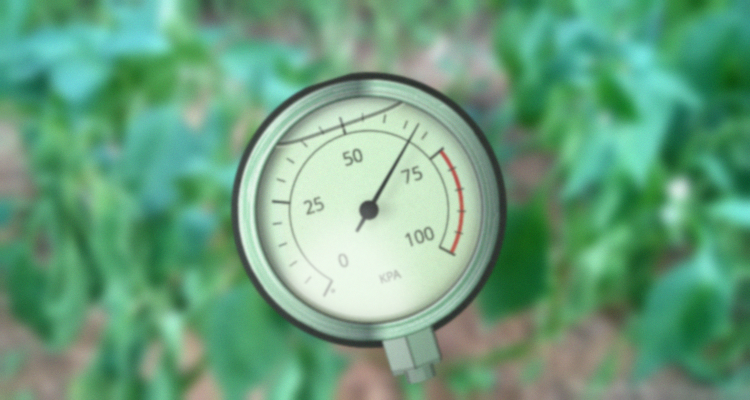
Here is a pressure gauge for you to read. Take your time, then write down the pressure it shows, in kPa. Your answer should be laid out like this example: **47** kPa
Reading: **67.5** kPa
